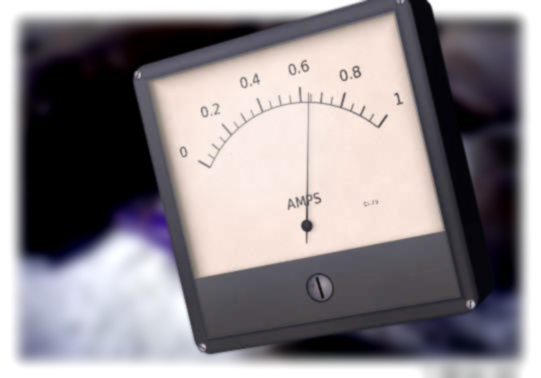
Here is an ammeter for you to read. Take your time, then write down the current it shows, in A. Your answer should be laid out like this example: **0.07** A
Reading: **0.65** A
